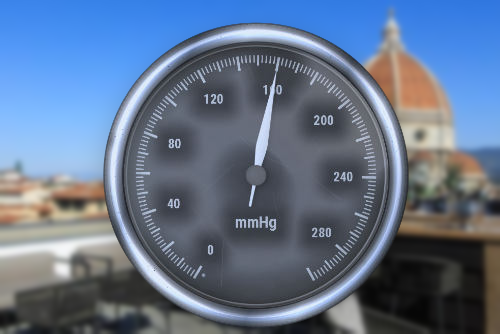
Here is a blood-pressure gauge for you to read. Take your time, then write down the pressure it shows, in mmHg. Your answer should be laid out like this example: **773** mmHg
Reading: **160** mmHg
